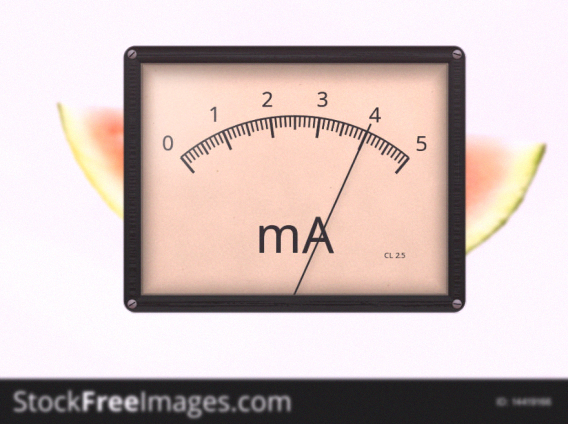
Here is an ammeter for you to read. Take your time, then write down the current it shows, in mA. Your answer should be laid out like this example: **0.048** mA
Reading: **4** mA
